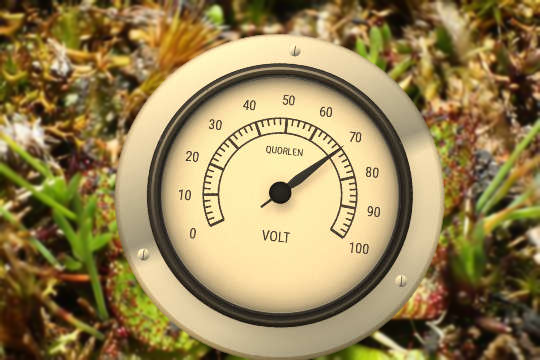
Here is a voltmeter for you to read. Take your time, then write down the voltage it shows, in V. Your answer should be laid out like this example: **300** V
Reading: **70** V
